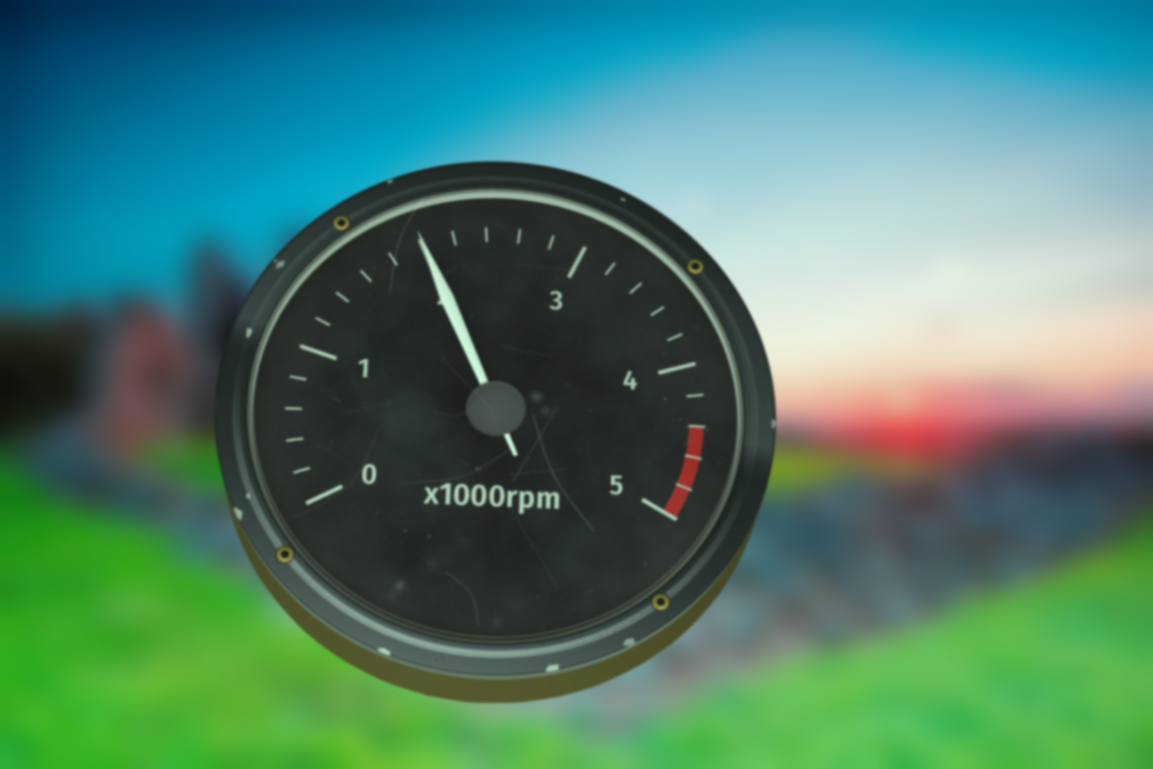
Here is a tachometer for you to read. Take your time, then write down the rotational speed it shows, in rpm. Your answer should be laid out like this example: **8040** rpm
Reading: **2000** rpm
